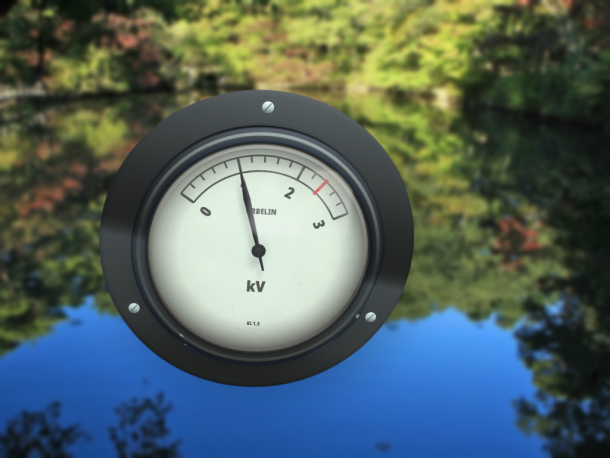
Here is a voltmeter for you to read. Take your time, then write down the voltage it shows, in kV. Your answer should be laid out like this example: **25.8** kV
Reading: **1** kV
